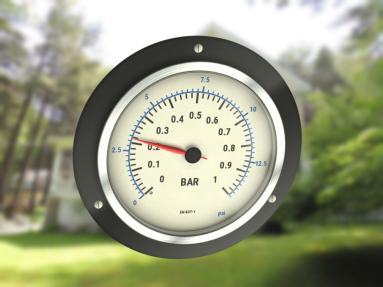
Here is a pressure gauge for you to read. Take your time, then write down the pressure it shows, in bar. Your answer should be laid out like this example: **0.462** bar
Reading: **0.22** bar
